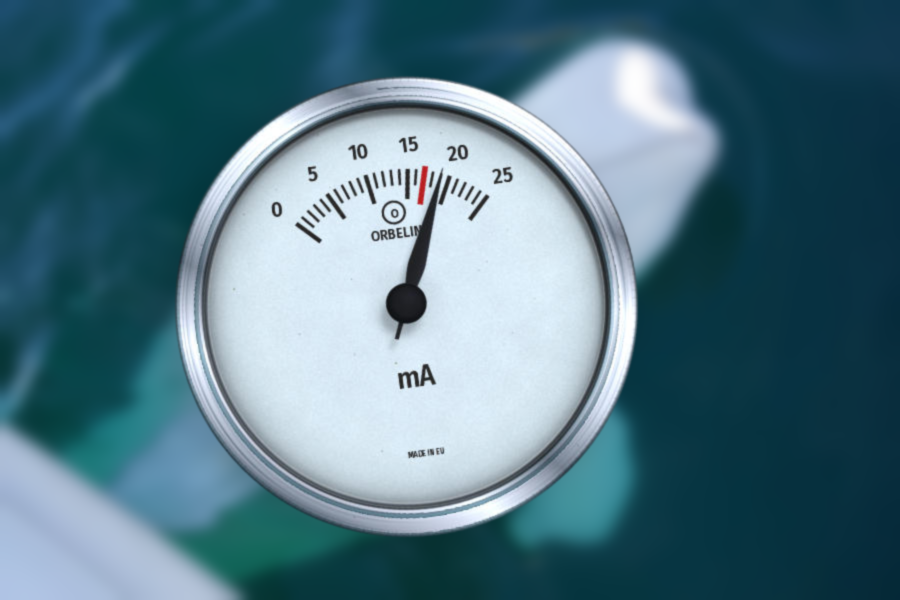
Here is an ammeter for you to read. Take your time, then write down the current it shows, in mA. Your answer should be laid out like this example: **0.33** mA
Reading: **19** mA
